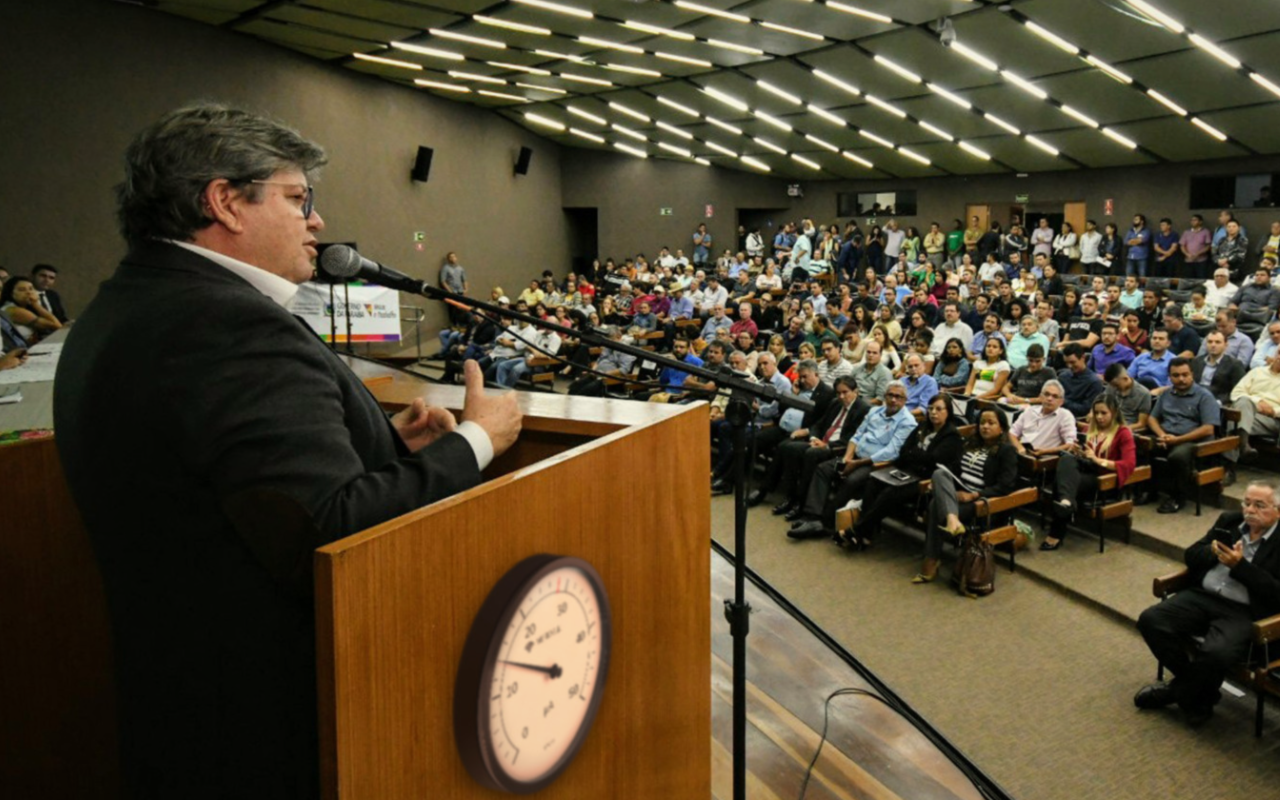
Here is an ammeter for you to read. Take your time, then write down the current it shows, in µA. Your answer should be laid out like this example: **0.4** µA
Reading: **14** µA
